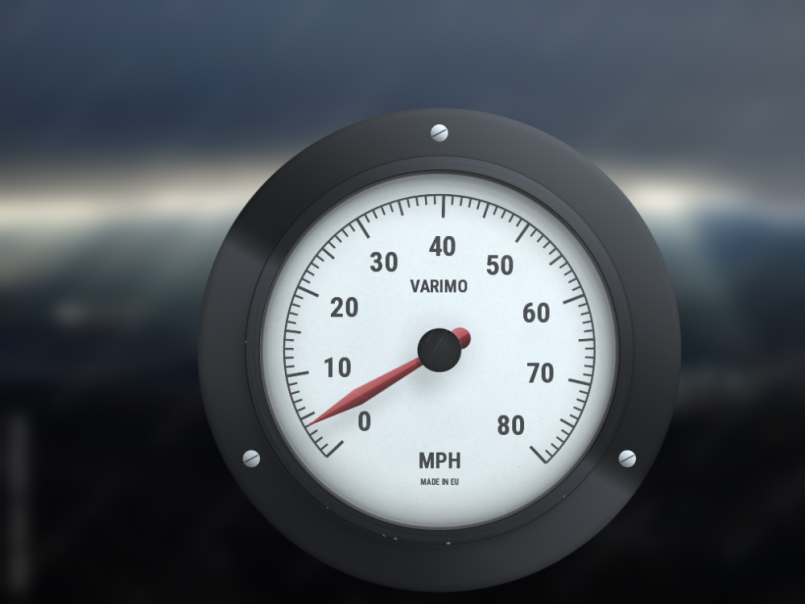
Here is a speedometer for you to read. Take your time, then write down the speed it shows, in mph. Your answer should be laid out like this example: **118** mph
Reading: **4** mph
